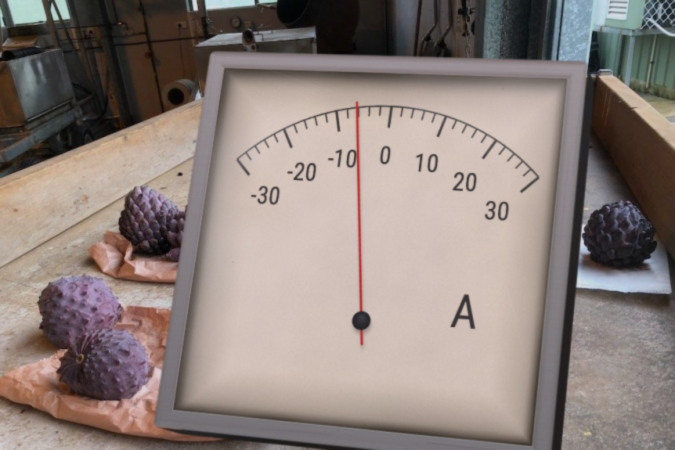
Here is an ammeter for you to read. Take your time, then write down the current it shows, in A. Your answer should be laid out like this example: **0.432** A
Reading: **-6** A
